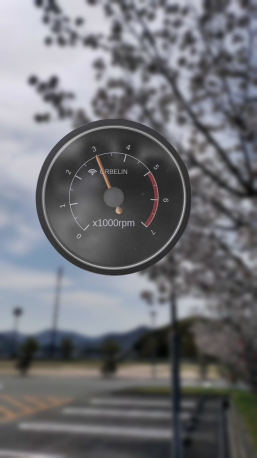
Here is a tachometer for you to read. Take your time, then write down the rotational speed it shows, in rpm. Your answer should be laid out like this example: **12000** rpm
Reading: **3000** rpm
